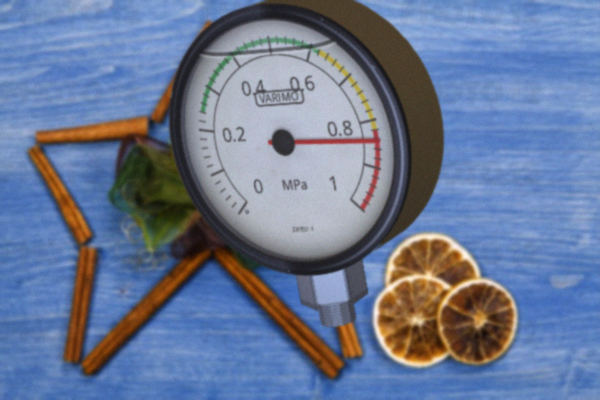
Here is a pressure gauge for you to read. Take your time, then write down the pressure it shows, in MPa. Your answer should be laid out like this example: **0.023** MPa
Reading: **0.84** MPa
